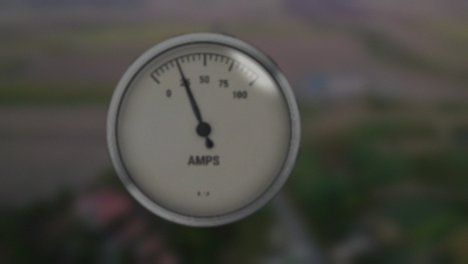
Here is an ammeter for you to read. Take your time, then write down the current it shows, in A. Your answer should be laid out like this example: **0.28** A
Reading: **25** A
